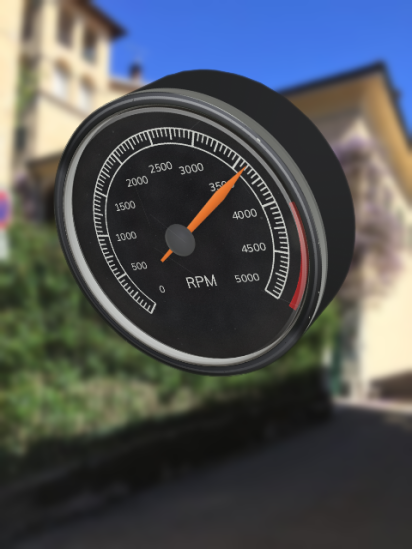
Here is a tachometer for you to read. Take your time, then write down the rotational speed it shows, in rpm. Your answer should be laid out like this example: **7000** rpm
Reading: **3600** rpm
